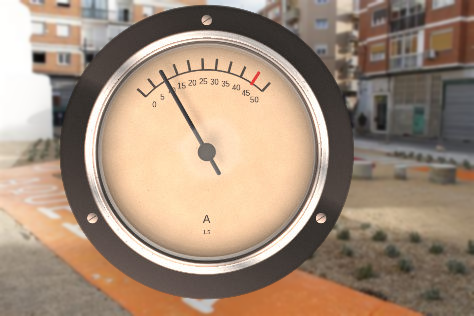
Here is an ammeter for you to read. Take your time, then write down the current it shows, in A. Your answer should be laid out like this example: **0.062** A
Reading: **10** A
